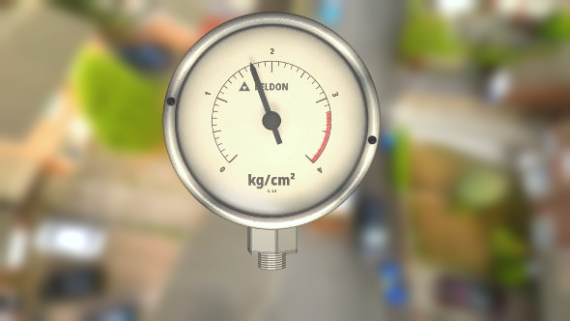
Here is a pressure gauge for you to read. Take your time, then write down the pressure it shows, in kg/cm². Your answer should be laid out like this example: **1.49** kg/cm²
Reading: **1.7** kg/cm²
